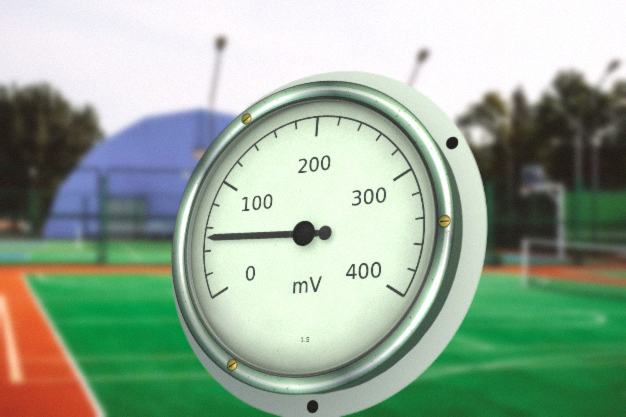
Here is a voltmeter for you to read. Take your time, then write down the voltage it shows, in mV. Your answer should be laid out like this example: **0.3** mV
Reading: **50** mV
